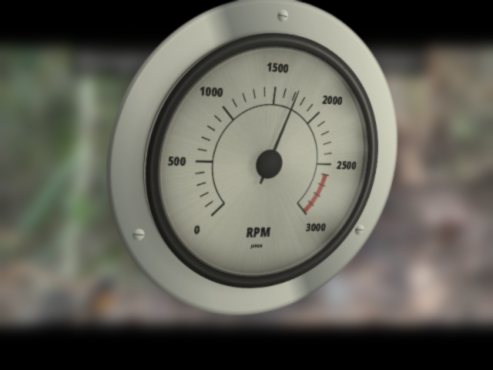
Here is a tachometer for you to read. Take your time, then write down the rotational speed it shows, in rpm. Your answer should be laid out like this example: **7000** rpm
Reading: **1700** rpm
